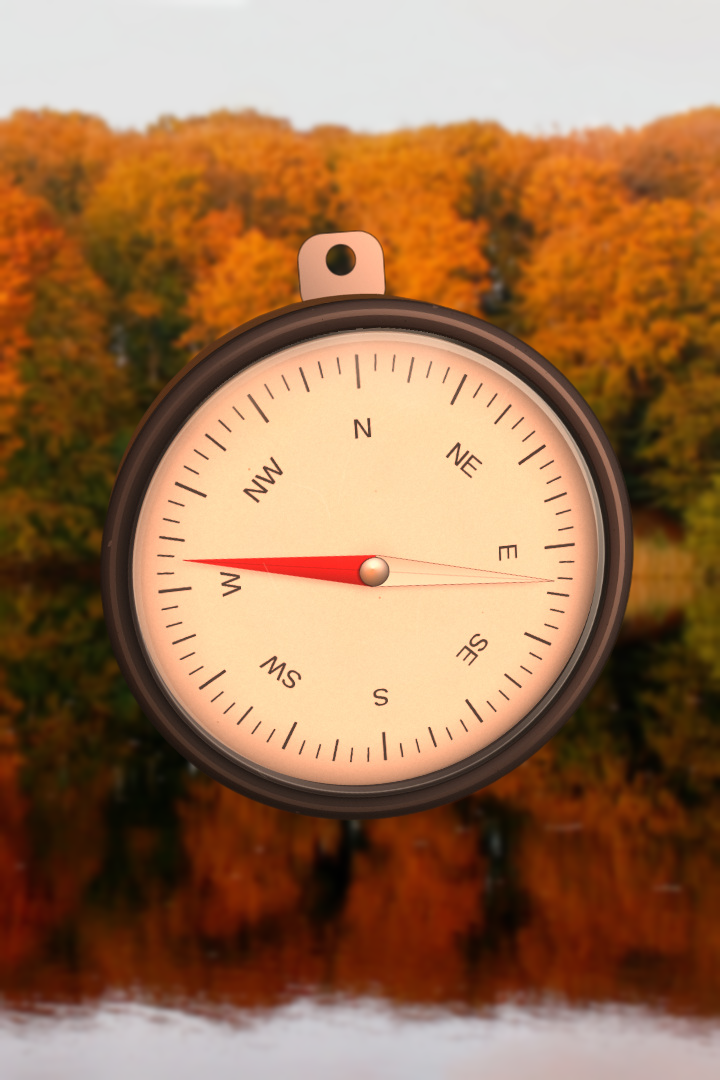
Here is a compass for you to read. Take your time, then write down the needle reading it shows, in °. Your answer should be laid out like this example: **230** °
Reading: **280** °
